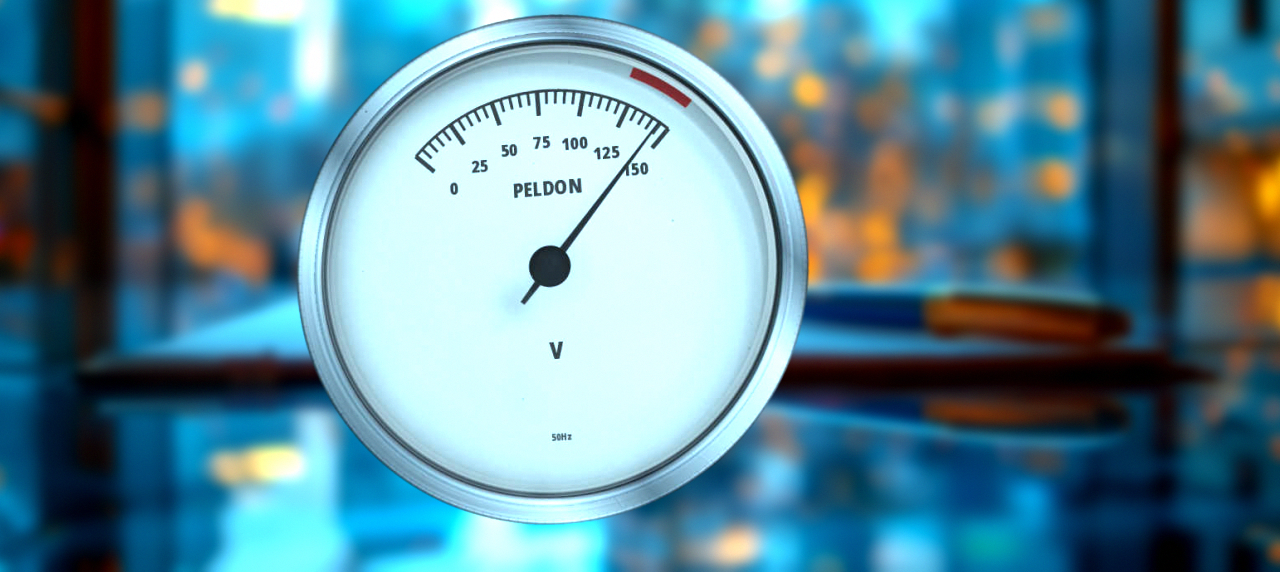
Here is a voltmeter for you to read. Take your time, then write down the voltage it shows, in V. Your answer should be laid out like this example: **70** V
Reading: **145** V
